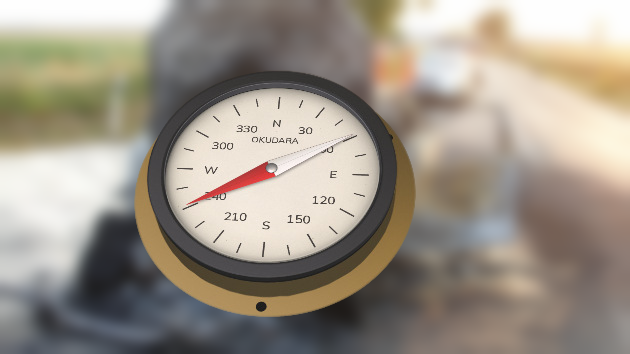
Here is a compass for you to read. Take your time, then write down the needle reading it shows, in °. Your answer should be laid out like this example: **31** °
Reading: **240** °
